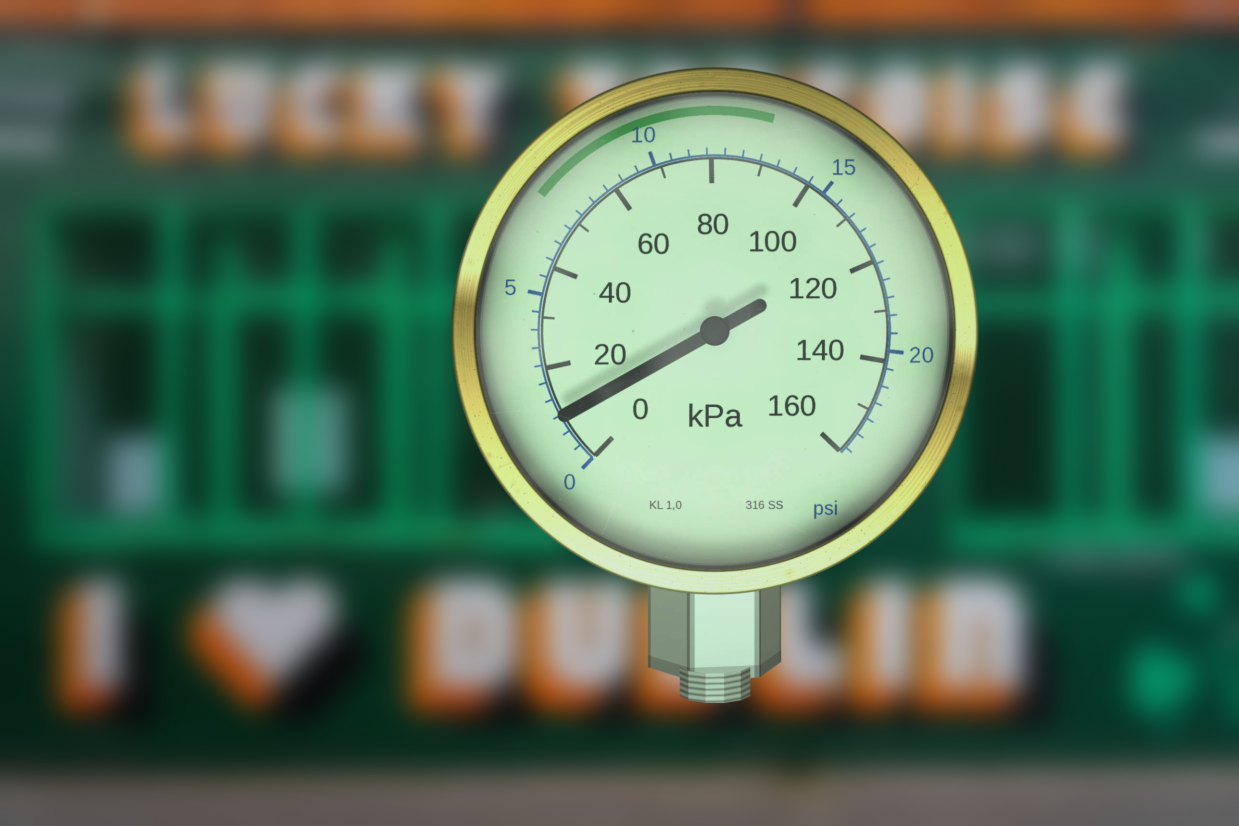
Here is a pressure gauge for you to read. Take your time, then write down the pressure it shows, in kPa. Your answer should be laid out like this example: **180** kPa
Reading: **10** kPa
